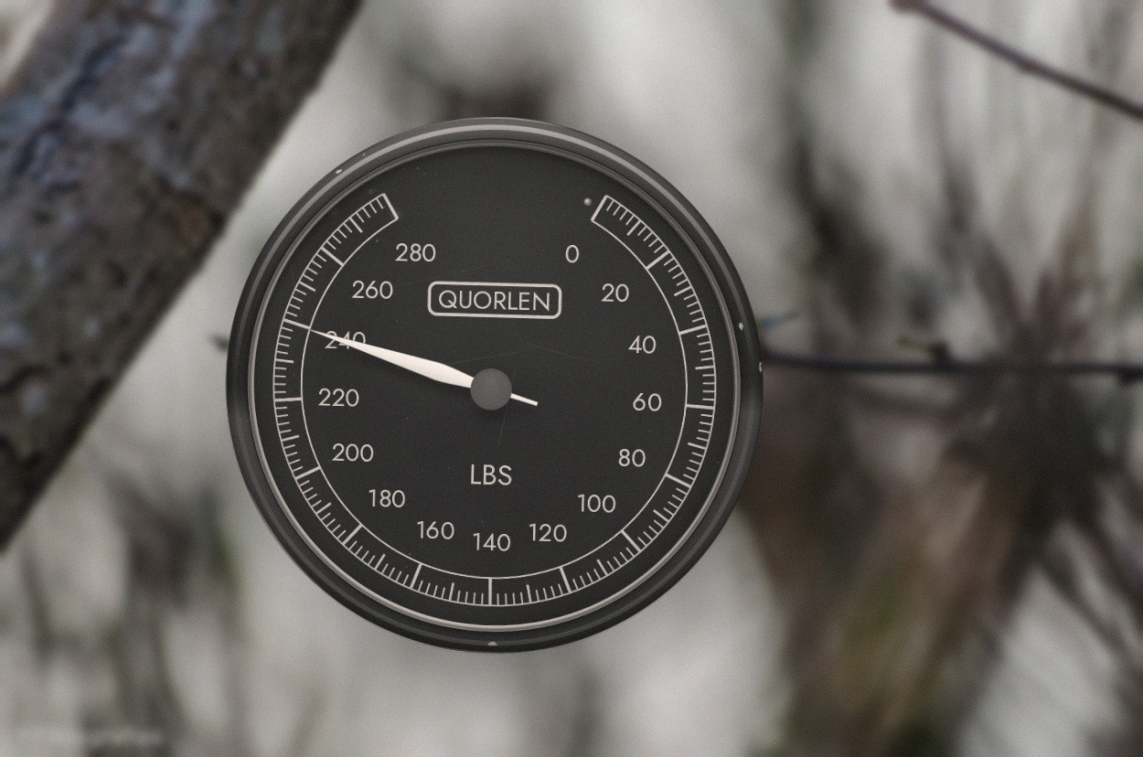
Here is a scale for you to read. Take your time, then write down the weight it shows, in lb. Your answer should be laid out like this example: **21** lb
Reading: **240** lb
